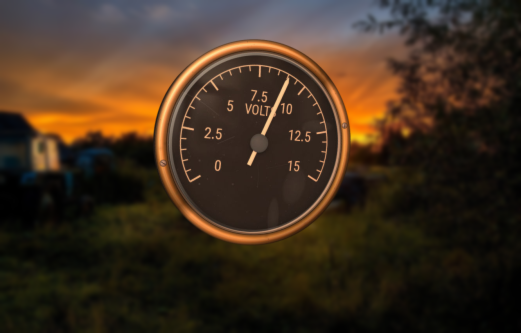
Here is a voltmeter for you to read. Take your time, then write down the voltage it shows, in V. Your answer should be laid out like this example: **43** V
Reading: **9** V
